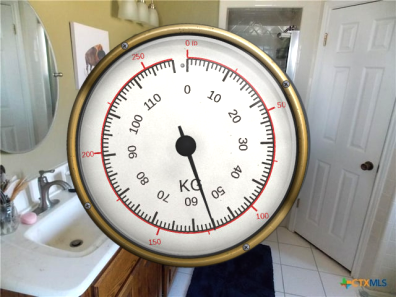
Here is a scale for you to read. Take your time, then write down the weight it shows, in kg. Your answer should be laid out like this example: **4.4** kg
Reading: **55** kg
